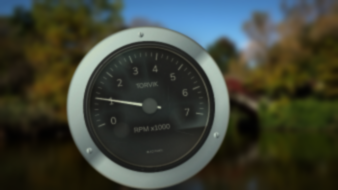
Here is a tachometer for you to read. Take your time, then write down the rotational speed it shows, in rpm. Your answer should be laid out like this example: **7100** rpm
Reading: **1000** rpm
